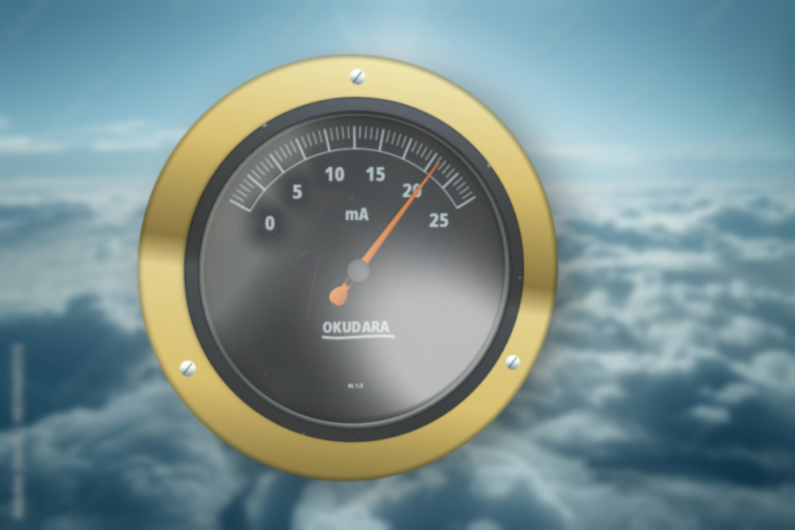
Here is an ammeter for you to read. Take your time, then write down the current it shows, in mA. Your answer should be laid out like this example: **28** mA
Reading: **20.5** mA
